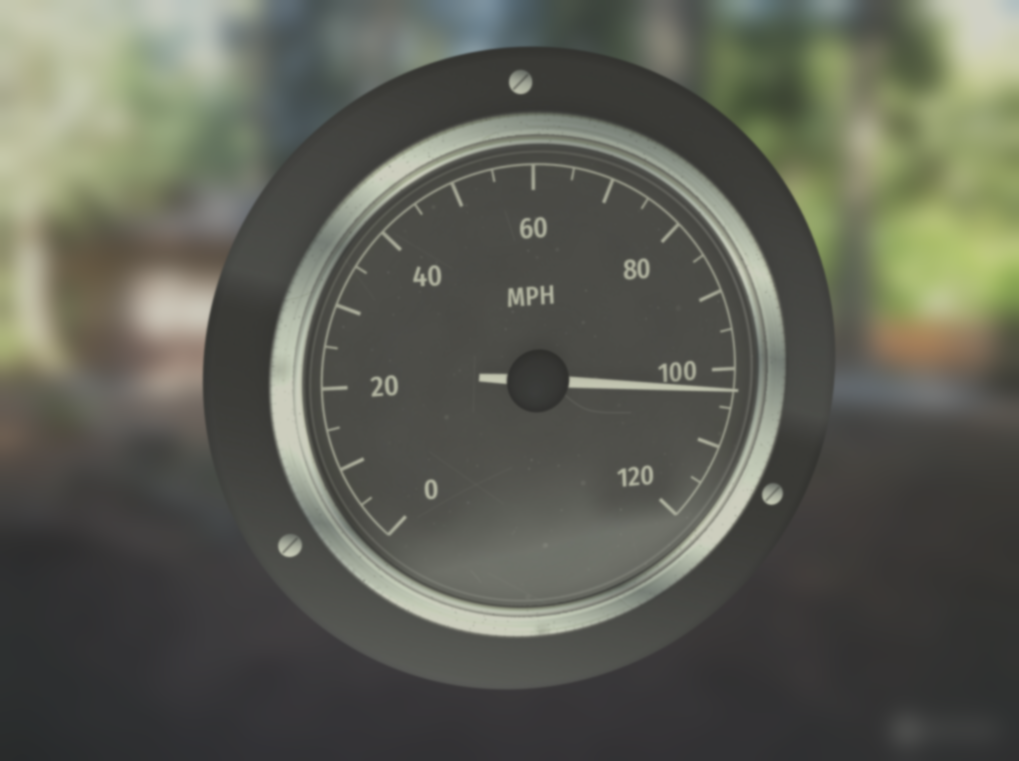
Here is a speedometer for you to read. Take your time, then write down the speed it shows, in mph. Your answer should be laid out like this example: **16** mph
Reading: **102.5** mph
